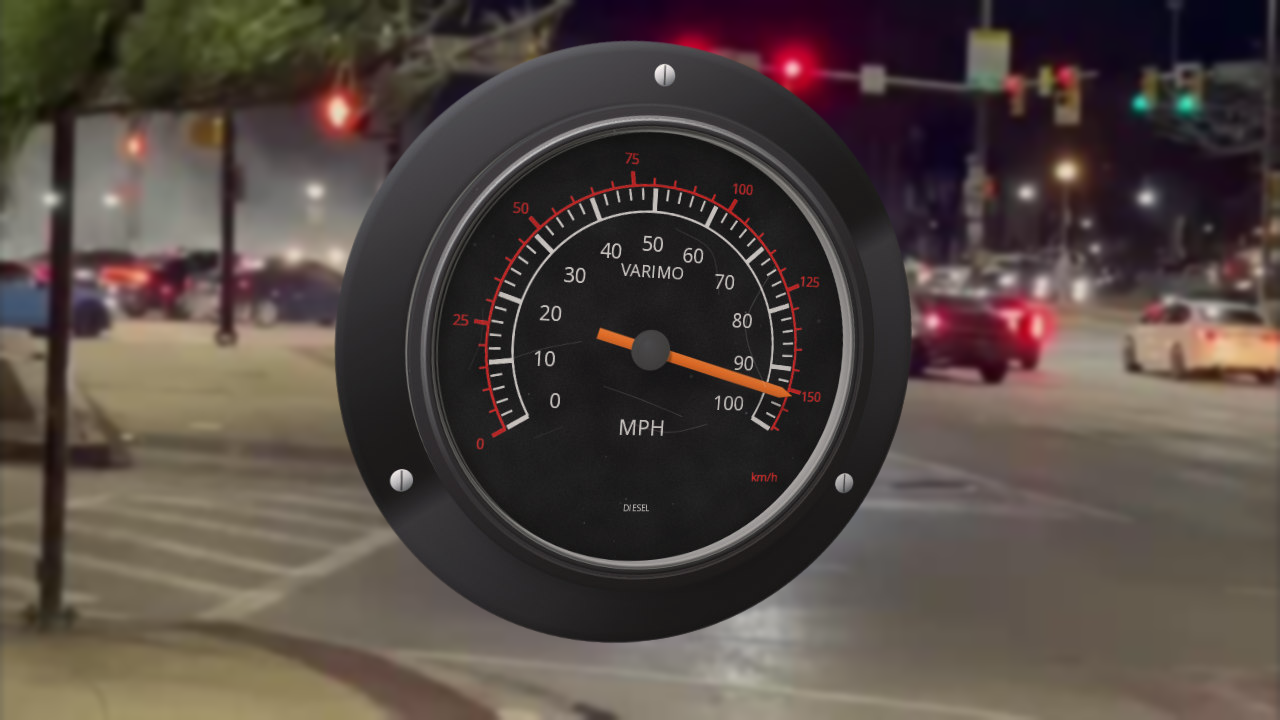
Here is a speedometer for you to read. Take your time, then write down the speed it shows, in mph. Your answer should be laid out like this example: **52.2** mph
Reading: **94** mph
